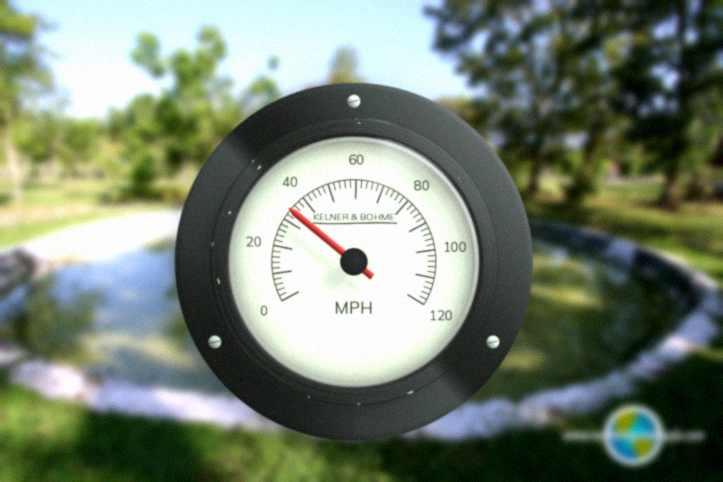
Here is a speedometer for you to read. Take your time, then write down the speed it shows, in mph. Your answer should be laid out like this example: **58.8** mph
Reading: **34** mph
